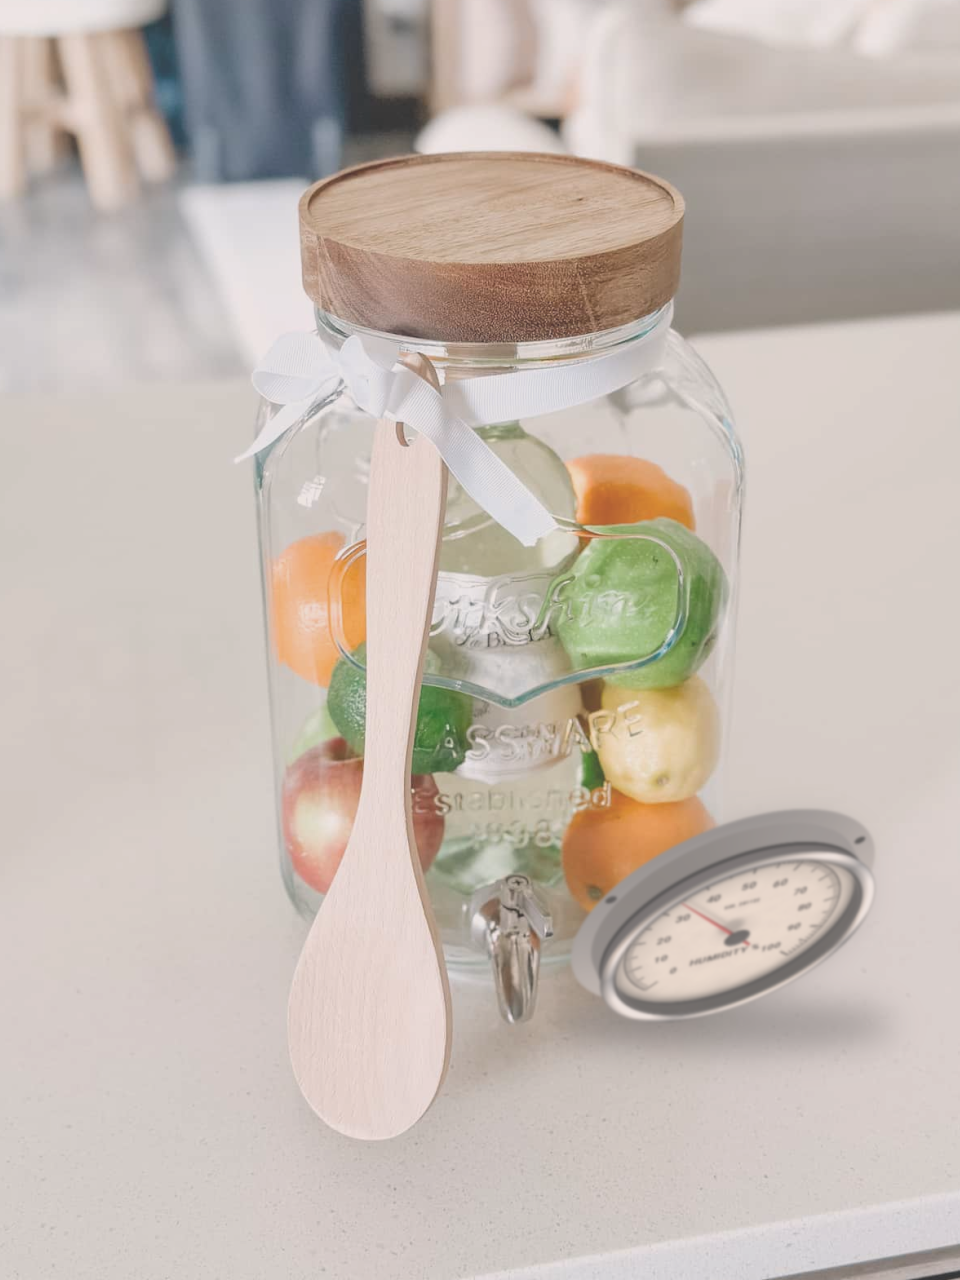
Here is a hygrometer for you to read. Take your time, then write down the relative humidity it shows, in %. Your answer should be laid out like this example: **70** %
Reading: **35** %
